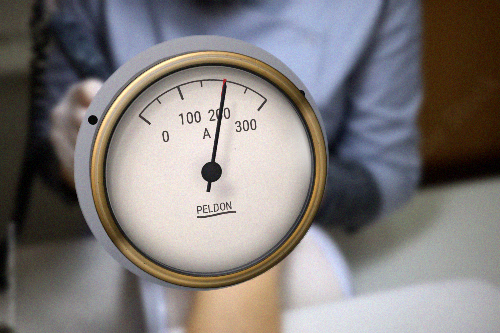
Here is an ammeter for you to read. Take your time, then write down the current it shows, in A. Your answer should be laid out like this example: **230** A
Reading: **200** A
